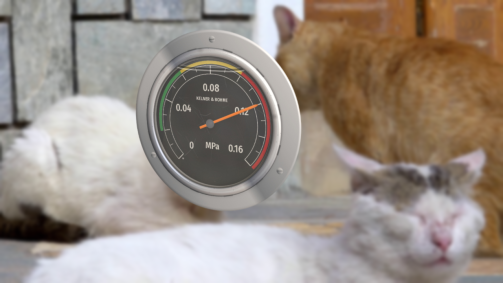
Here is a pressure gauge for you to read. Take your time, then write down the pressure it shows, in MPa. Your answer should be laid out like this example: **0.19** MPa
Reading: **0.12** MPa
